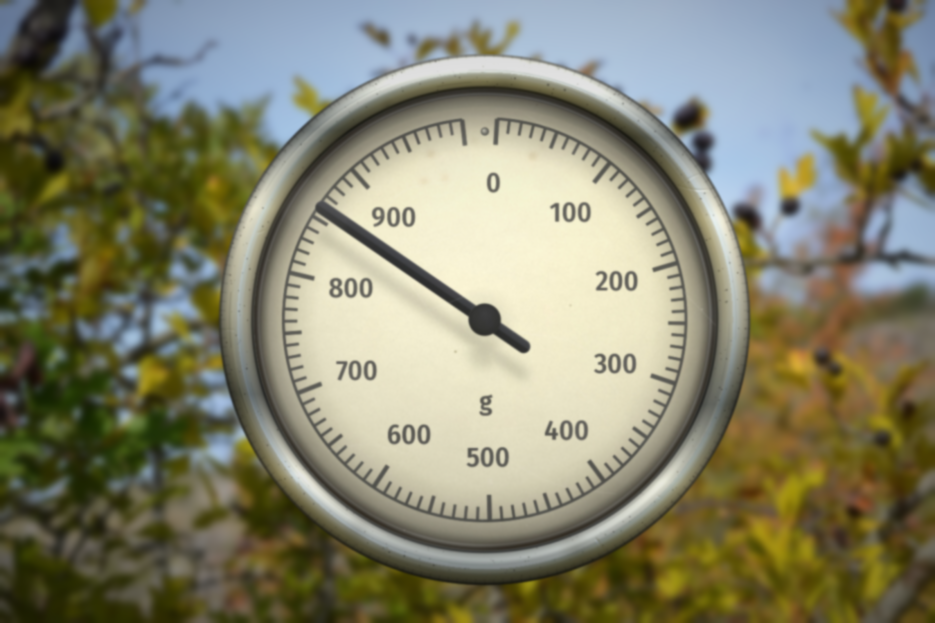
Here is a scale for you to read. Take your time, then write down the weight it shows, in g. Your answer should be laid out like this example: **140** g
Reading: **860** g
